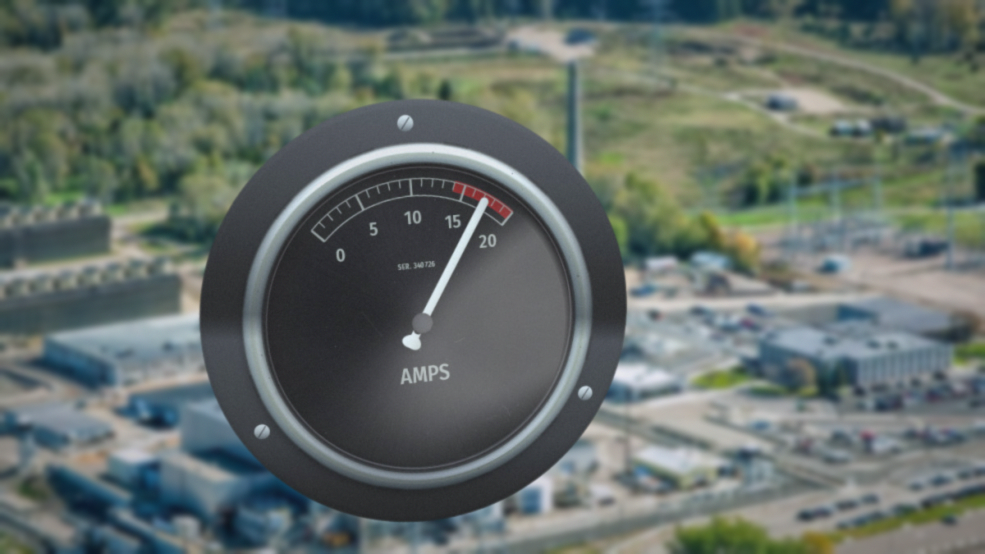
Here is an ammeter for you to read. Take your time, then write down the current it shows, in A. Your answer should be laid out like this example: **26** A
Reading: **17** A
